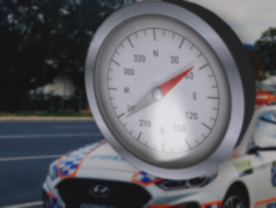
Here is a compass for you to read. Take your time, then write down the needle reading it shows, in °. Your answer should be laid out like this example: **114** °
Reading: **55** °
